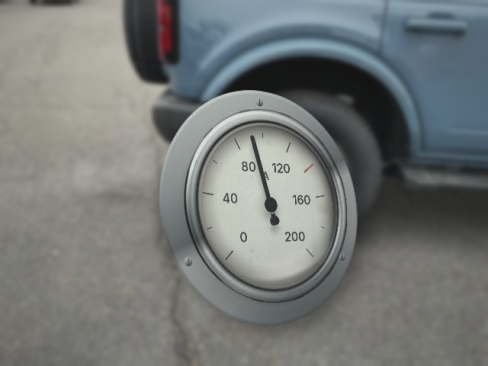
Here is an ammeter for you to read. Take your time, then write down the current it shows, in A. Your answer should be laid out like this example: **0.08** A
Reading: **90** A
